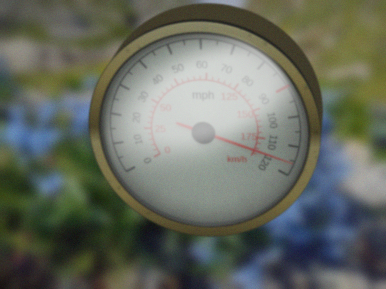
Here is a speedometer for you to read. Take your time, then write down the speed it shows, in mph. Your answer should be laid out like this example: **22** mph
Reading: **115** mph
